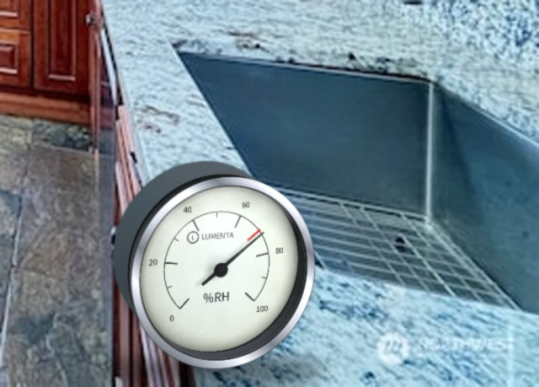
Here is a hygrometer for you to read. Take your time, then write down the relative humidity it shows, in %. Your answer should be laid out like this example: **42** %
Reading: **70** %
